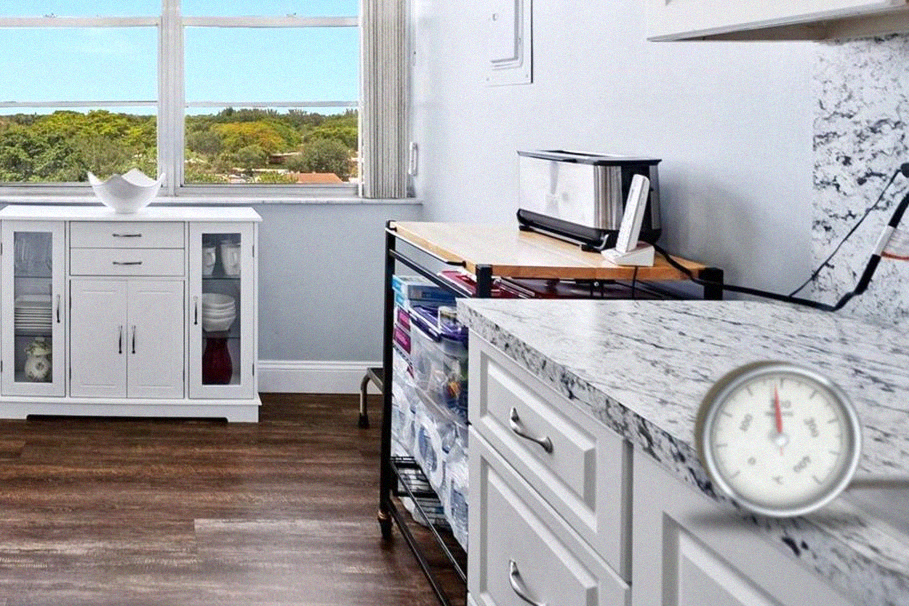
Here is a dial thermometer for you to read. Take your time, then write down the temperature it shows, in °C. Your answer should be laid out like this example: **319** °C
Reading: **187.5** °C
